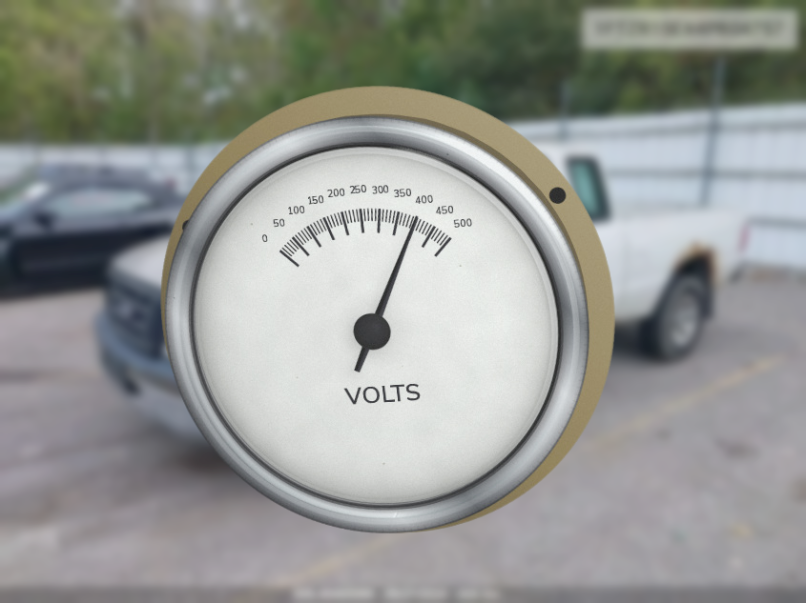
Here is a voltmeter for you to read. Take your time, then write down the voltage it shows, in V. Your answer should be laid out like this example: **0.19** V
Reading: **400** V
